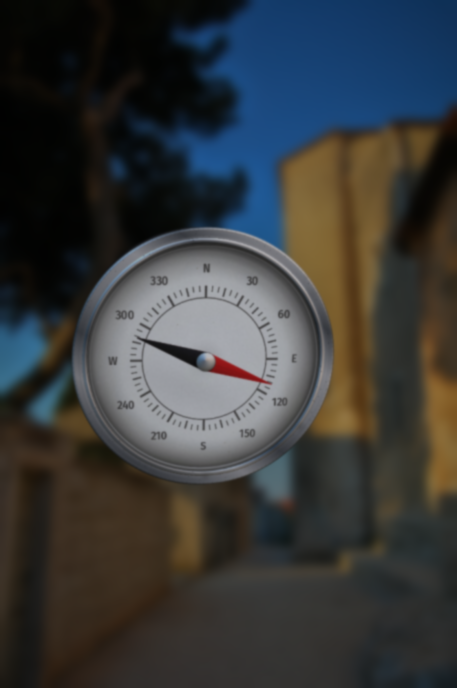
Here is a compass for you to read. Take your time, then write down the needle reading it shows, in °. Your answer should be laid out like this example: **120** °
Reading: **110** °
